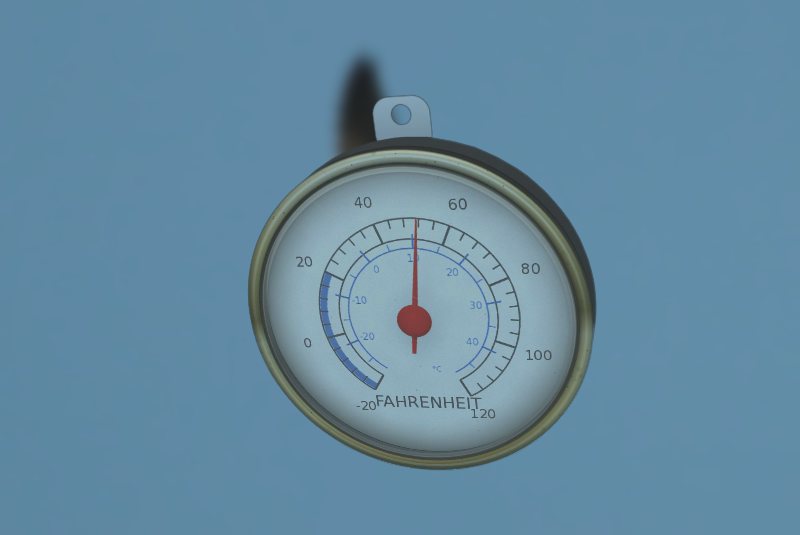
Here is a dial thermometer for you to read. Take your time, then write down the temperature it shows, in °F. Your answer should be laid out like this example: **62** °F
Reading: **52** °F
